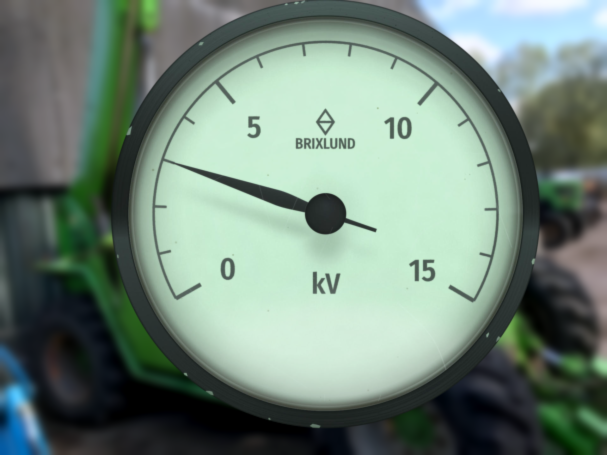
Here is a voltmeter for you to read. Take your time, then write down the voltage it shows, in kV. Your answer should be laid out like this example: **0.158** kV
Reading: **3** kV
